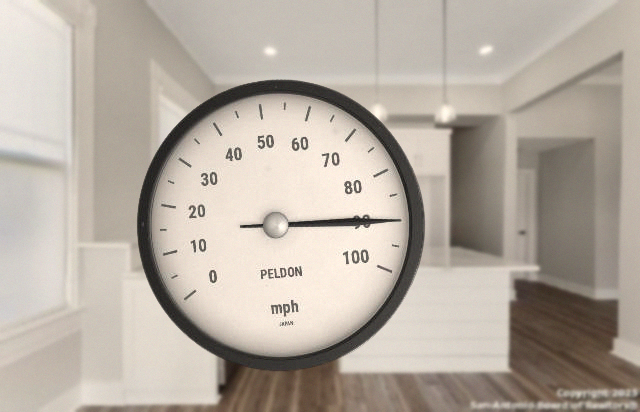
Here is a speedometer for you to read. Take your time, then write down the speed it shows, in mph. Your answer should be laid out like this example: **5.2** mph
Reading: **90** mph
